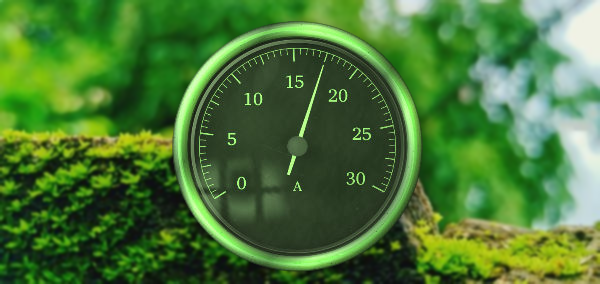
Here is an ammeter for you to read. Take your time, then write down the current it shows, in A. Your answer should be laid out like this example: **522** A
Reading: **17.5** A
